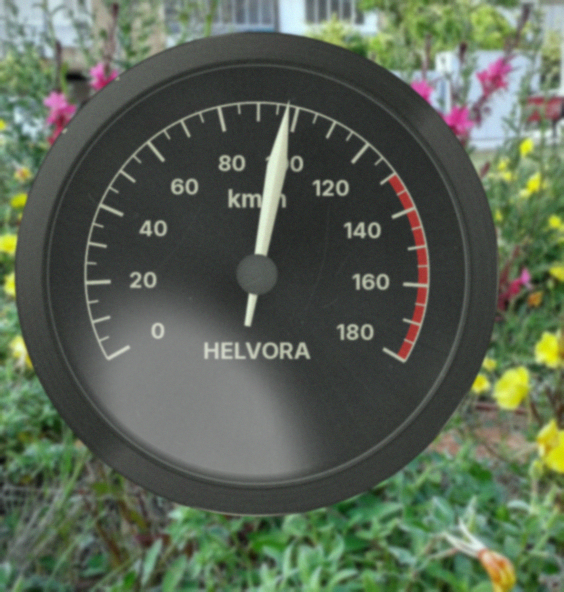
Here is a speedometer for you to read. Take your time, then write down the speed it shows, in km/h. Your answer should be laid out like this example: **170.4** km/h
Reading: **97.5** km/h
